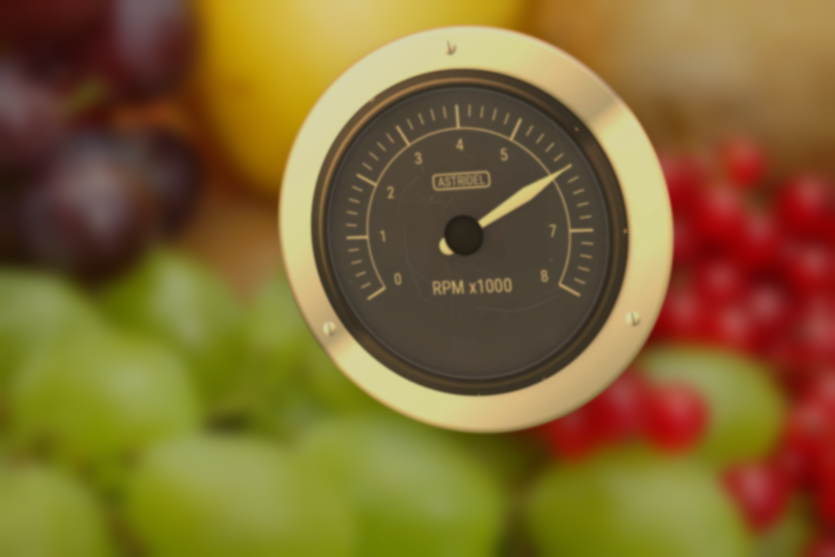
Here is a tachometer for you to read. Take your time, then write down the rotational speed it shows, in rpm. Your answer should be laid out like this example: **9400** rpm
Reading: **6000** rpm
